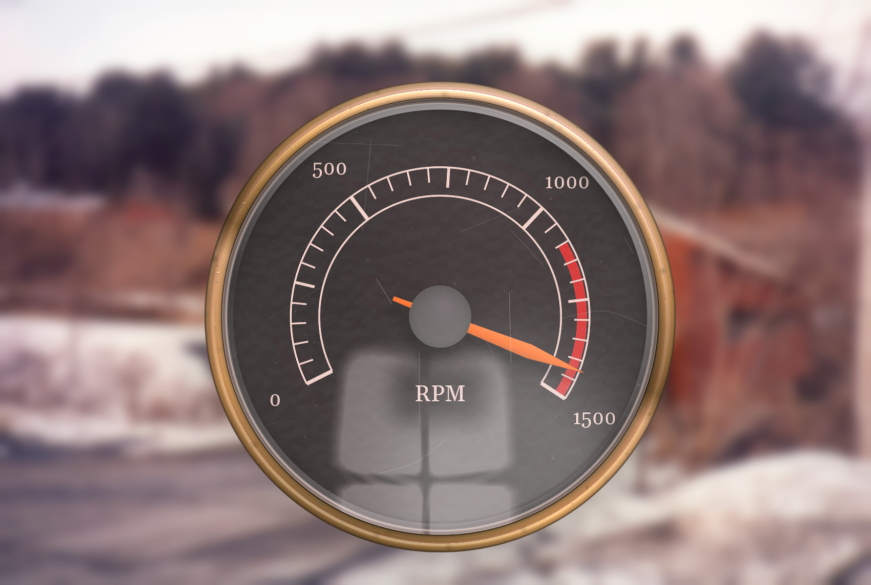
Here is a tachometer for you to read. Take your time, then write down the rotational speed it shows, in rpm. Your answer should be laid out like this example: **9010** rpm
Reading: **1425** rpm
